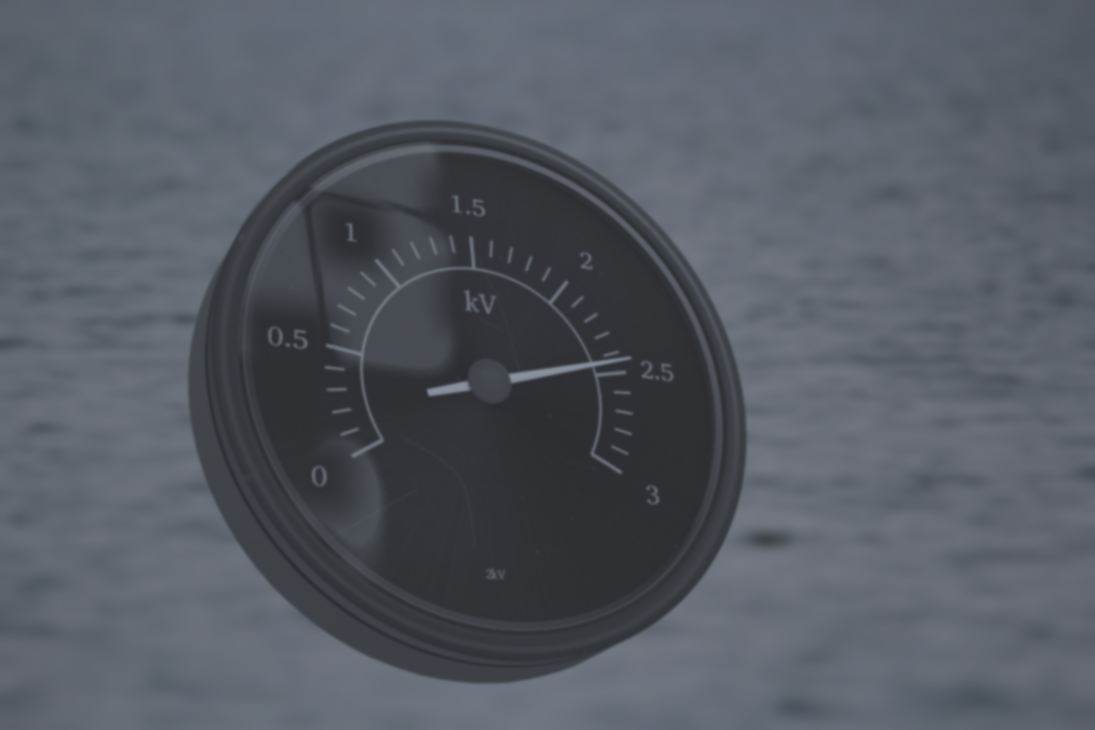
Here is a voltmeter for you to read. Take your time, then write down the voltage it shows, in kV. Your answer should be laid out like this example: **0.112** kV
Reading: **2.45** kV
